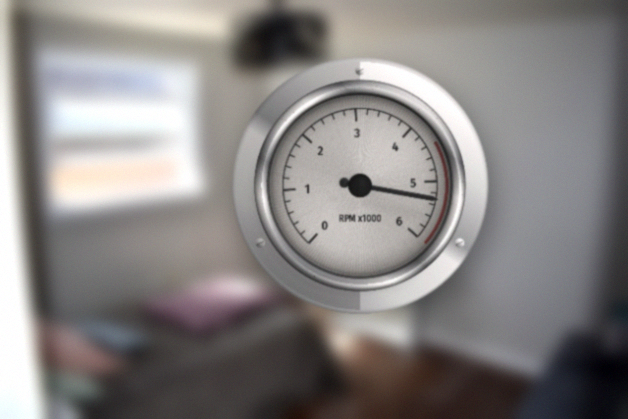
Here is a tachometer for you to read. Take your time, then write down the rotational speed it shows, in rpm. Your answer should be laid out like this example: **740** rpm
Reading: **5300** rpm
